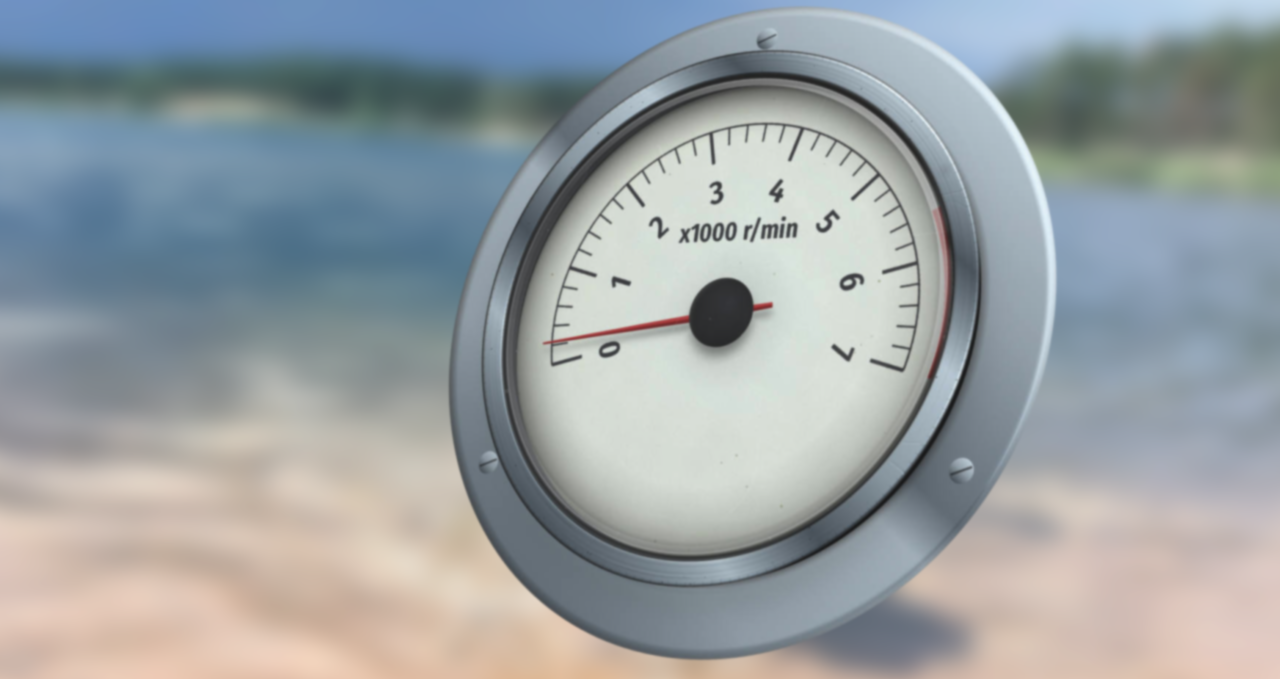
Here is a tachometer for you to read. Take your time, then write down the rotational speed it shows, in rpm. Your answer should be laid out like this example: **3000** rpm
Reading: **200** rpm
